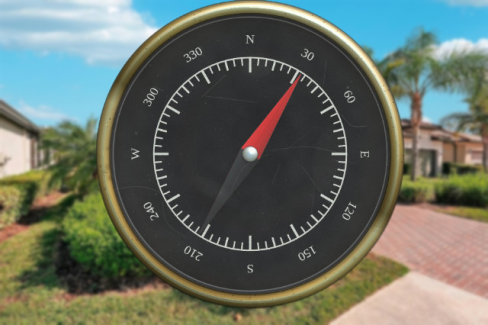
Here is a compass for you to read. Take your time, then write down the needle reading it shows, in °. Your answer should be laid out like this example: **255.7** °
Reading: **32.5** °
